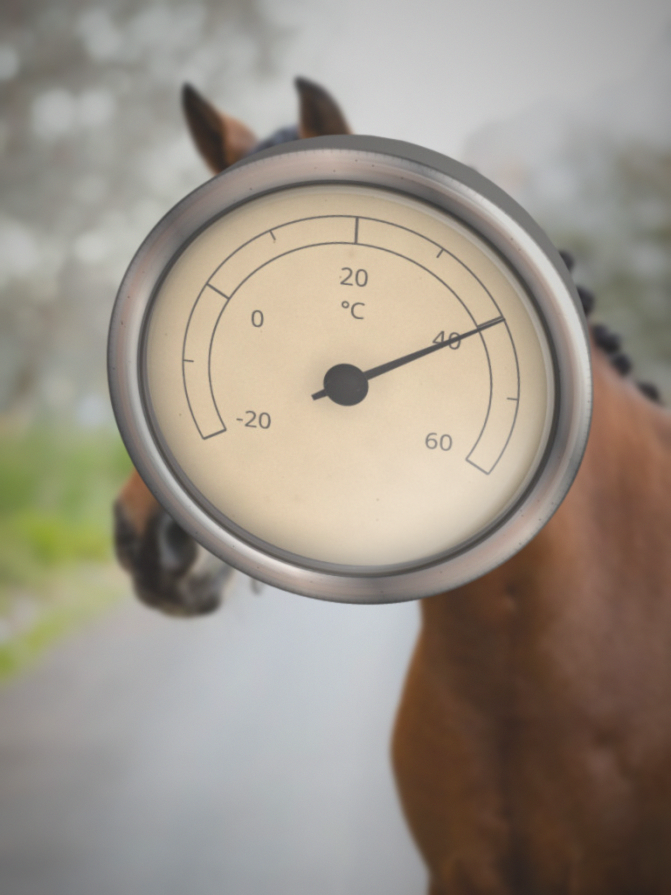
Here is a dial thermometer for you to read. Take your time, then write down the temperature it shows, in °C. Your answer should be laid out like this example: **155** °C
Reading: **40** °C
